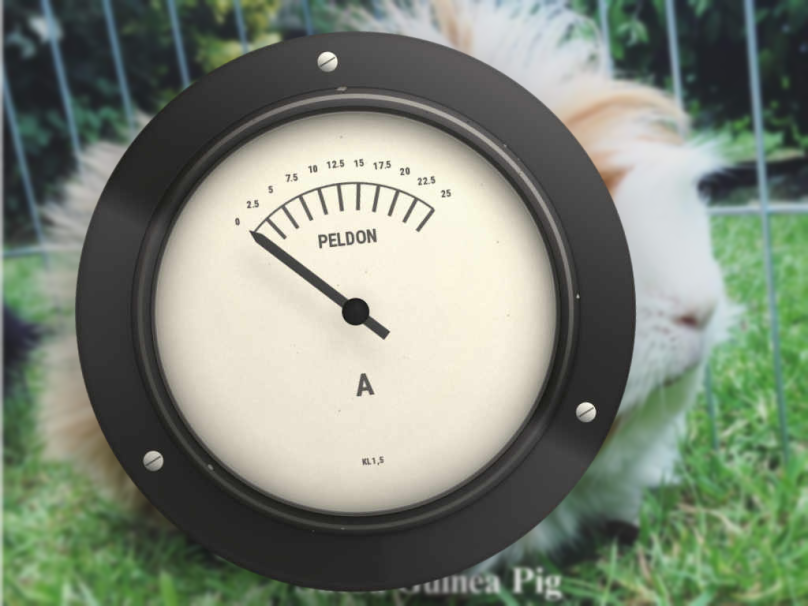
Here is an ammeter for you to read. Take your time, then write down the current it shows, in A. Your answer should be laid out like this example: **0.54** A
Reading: **0** A
